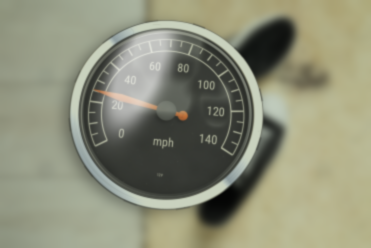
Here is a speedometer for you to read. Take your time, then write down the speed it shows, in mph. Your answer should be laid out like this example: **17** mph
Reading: **25** mph
